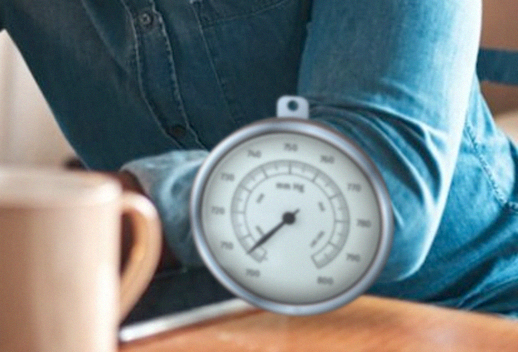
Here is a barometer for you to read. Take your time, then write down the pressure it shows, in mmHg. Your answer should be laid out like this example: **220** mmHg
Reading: **705** mmHg
